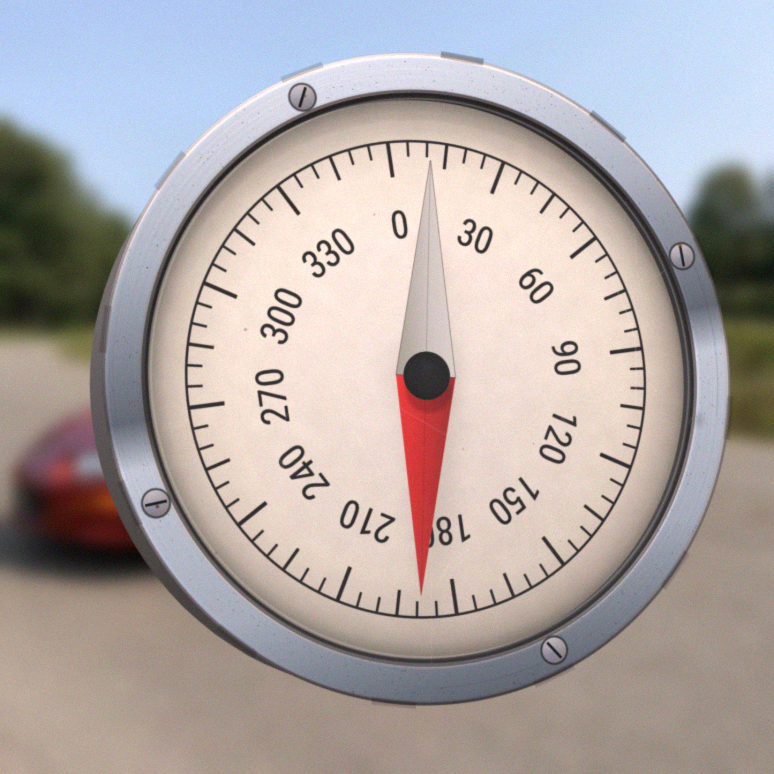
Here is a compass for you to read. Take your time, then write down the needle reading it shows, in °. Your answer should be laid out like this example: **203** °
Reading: **190** °
